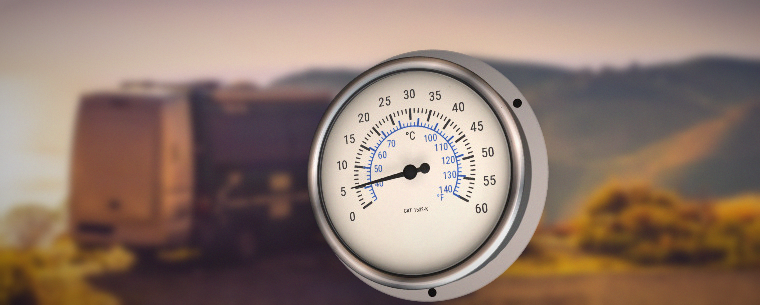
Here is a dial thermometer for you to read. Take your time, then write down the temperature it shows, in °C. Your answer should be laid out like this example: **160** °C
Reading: **5** °C
